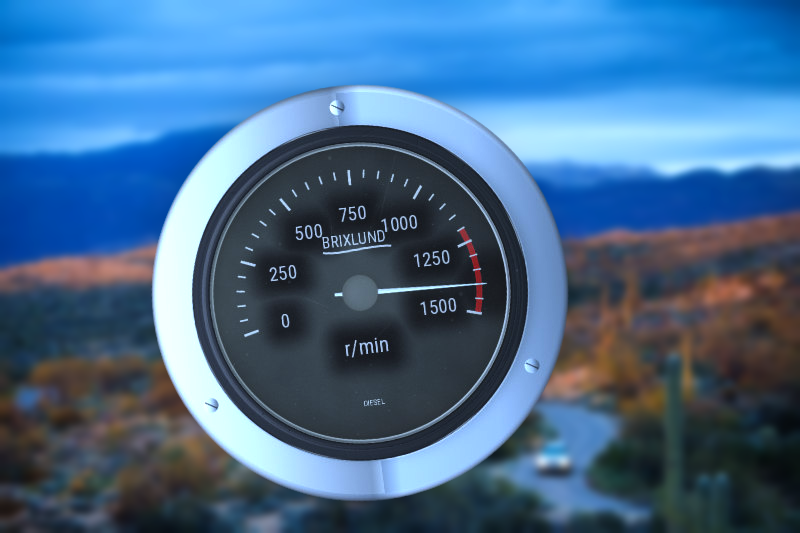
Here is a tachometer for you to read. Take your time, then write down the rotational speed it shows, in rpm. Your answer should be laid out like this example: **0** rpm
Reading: **1400** rpm
